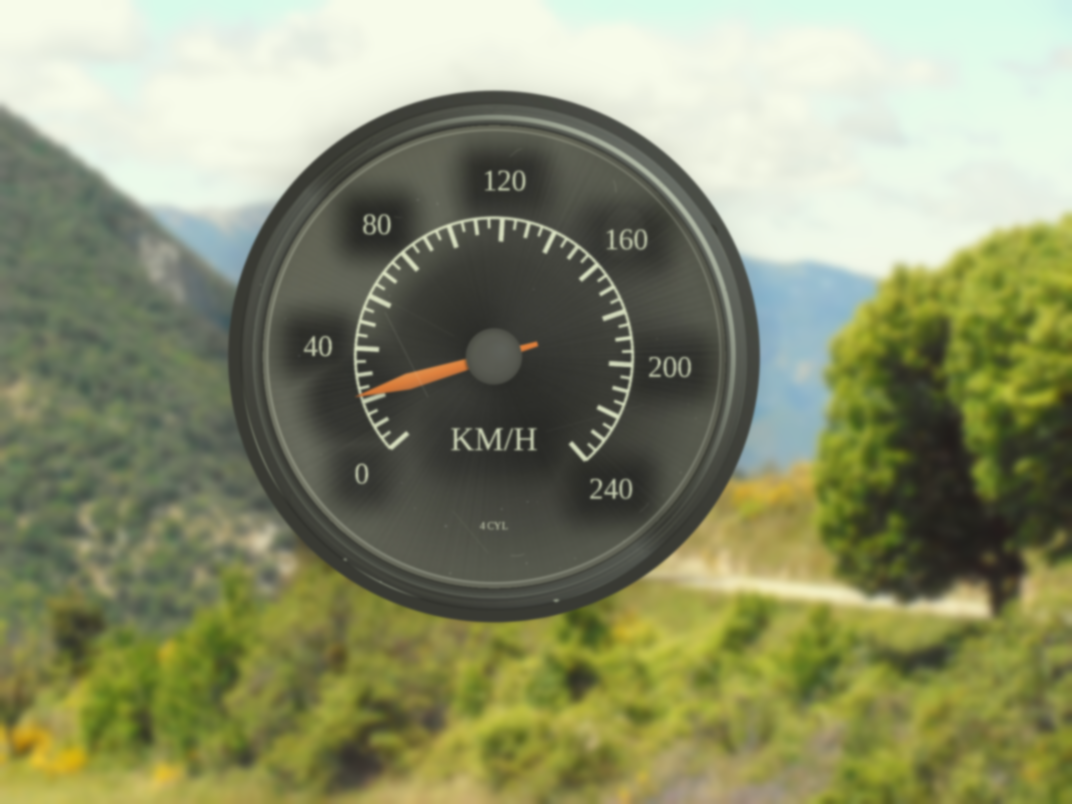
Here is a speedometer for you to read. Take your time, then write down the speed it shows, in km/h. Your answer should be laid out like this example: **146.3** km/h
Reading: **22.5** km/h
